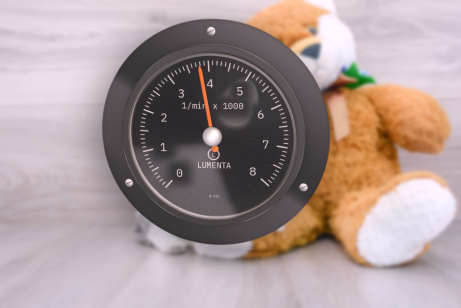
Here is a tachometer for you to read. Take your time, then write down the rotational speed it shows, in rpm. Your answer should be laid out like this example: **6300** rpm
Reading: **3800** rpm
